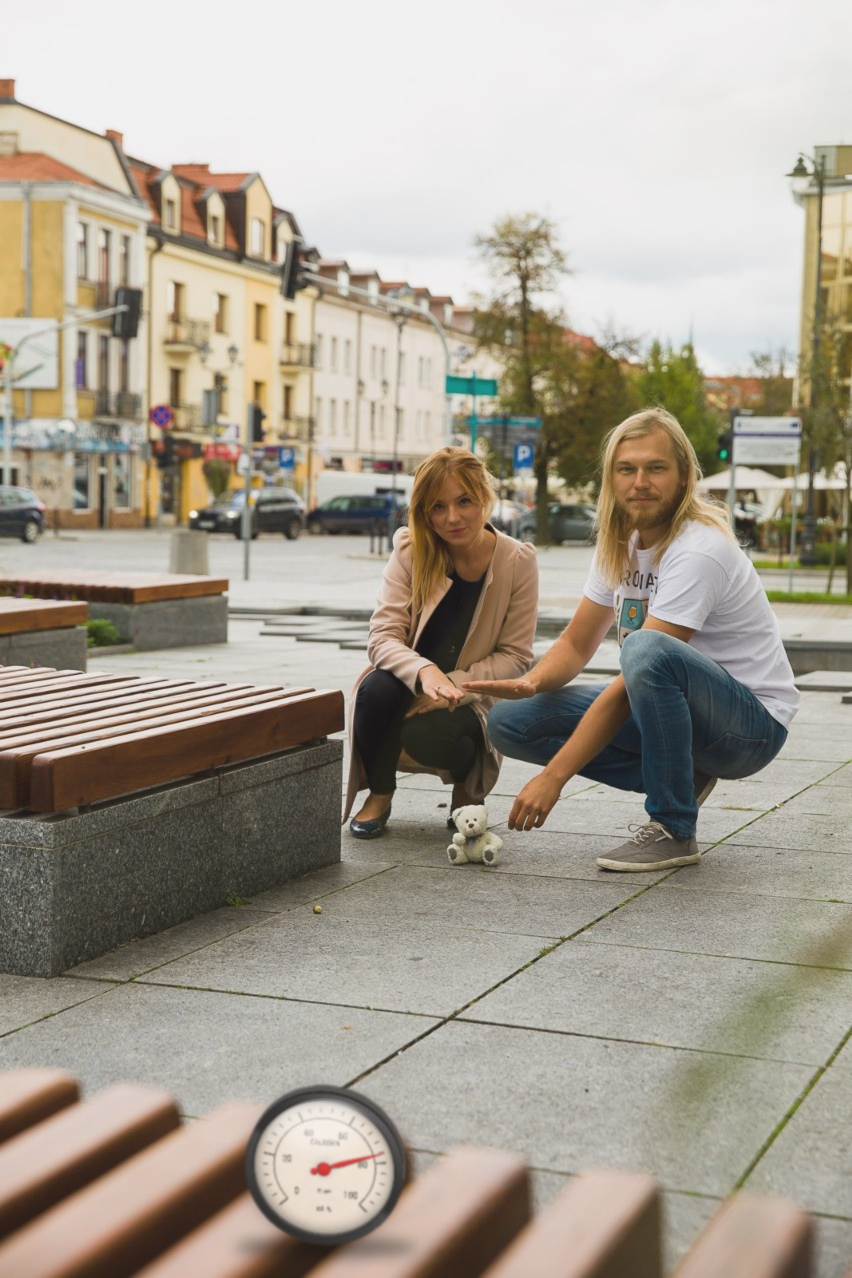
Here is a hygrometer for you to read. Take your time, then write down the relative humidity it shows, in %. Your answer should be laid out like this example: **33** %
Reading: **76** %
